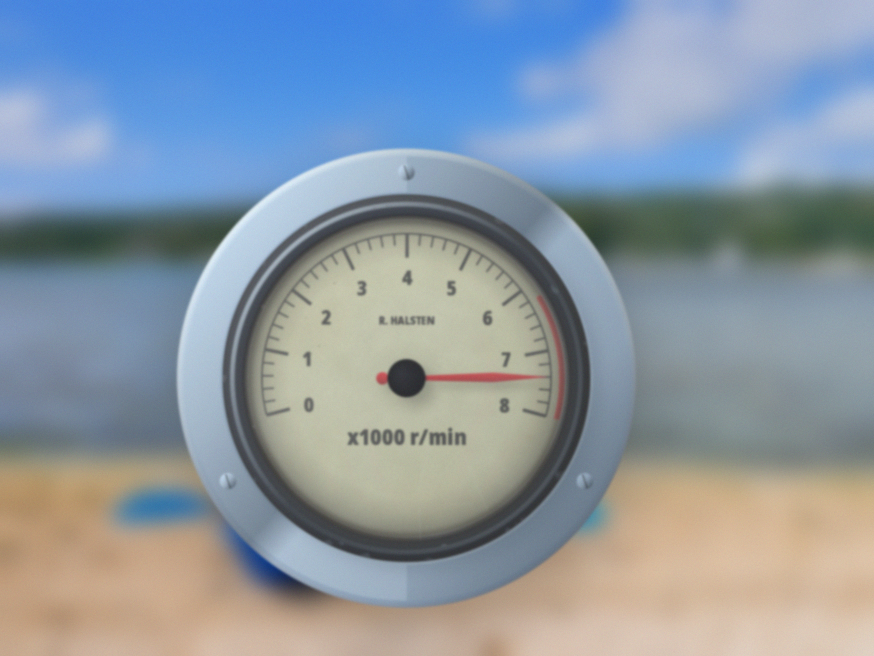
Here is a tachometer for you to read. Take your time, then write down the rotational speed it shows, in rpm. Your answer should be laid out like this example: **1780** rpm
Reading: **7400** rpm
